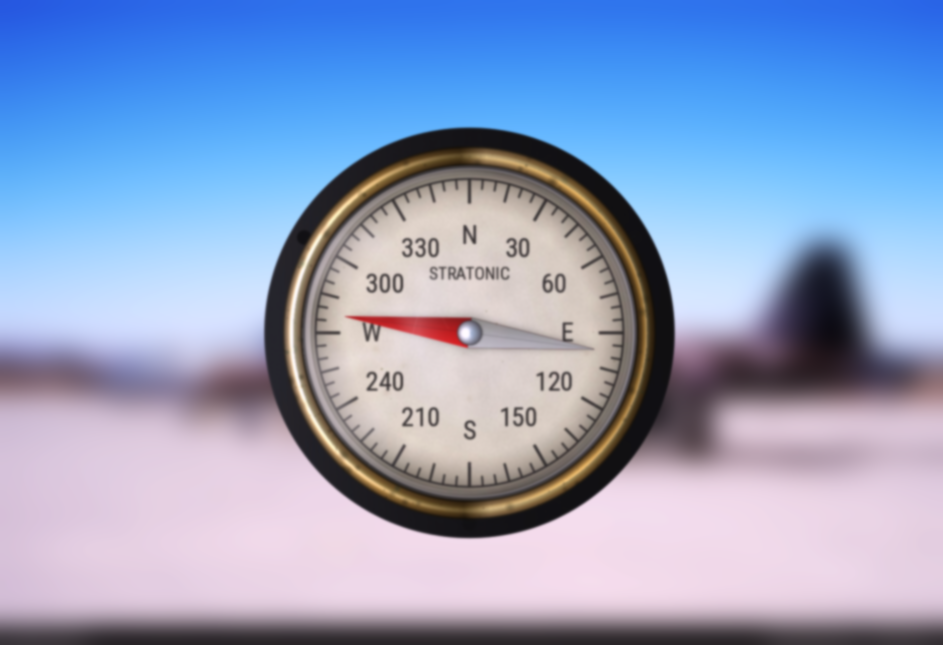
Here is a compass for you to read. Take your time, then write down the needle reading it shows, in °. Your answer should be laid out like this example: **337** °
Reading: **277.5** °
